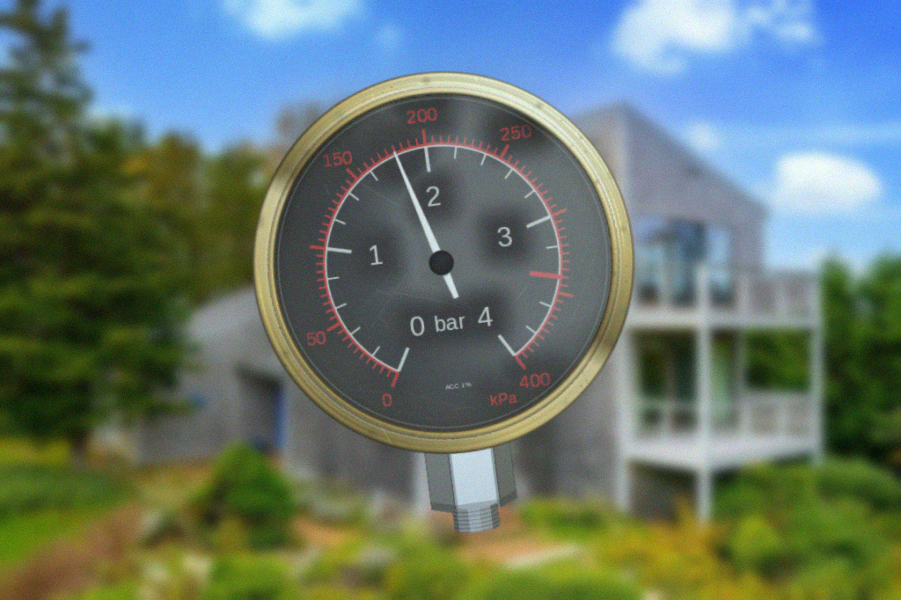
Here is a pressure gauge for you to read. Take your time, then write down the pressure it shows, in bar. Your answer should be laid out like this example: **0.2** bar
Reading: **1.8** bar
